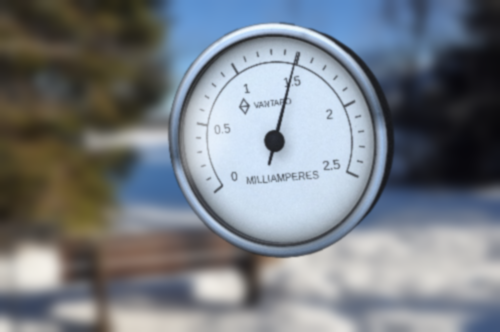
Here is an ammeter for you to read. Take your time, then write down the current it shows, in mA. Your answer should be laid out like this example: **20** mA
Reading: **1.5** mA
